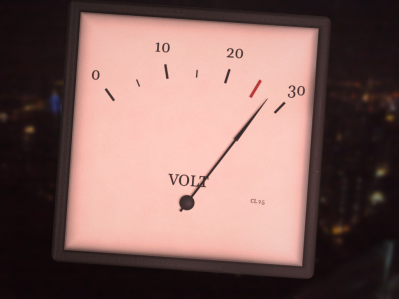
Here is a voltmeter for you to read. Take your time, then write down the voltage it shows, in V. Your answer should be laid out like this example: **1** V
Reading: **27.5** V
